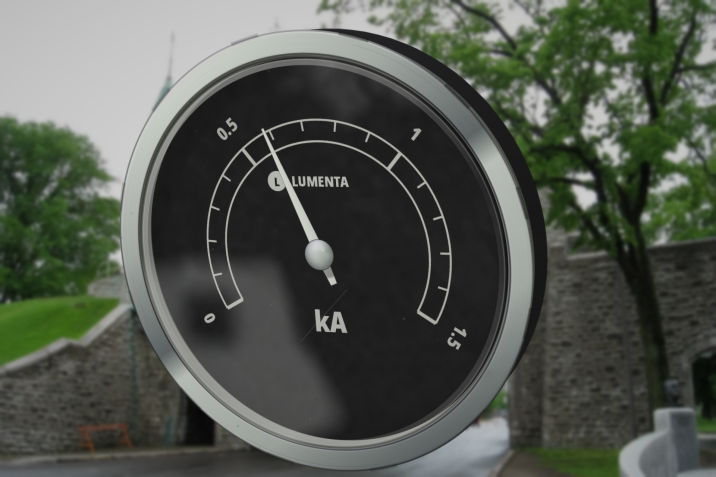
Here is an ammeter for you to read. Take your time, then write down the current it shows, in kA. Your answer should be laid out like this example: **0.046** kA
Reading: **0.6** kA
